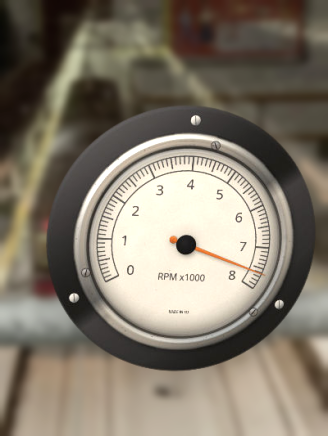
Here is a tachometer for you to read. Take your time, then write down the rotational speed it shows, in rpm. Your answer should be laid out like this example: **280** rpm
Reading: **7600** rpm
